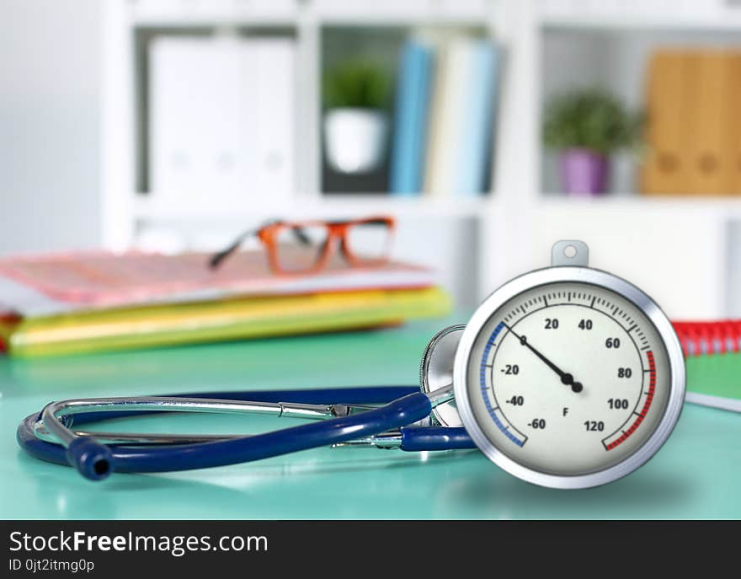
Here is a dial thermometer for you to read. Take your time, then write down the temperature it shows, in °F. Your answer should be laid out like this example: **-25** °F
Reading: **0** °F
